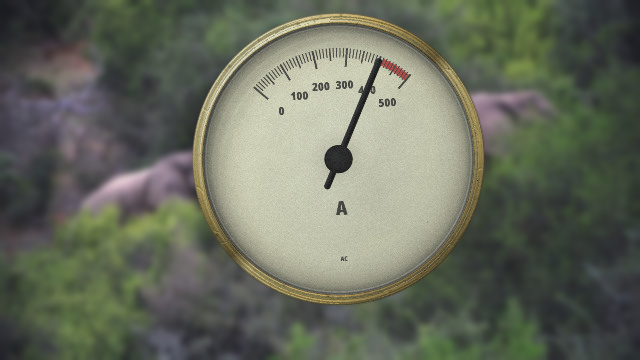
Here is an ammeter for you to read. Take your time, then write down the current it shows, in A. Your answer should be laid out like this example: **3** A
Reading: **400** A
